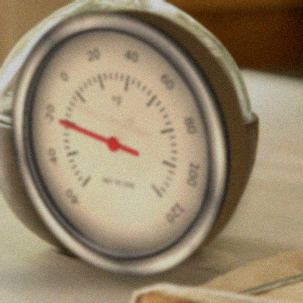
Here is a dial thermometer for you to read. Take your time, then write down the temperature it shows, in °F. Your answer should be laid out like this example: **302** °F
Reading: **-20** °F
